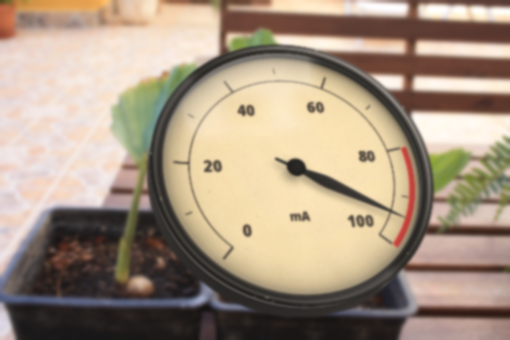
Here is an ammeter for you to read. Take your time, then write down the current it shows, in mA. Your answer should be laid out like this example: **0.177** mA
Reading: **95** mA
